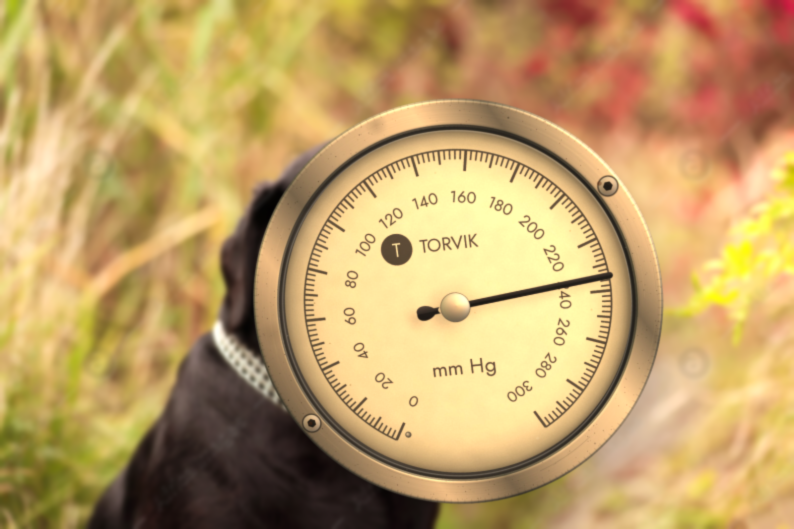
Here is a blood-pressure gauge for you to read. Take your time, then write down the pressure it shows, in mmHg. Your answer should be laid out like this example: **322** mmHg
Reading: **234** mmHg
